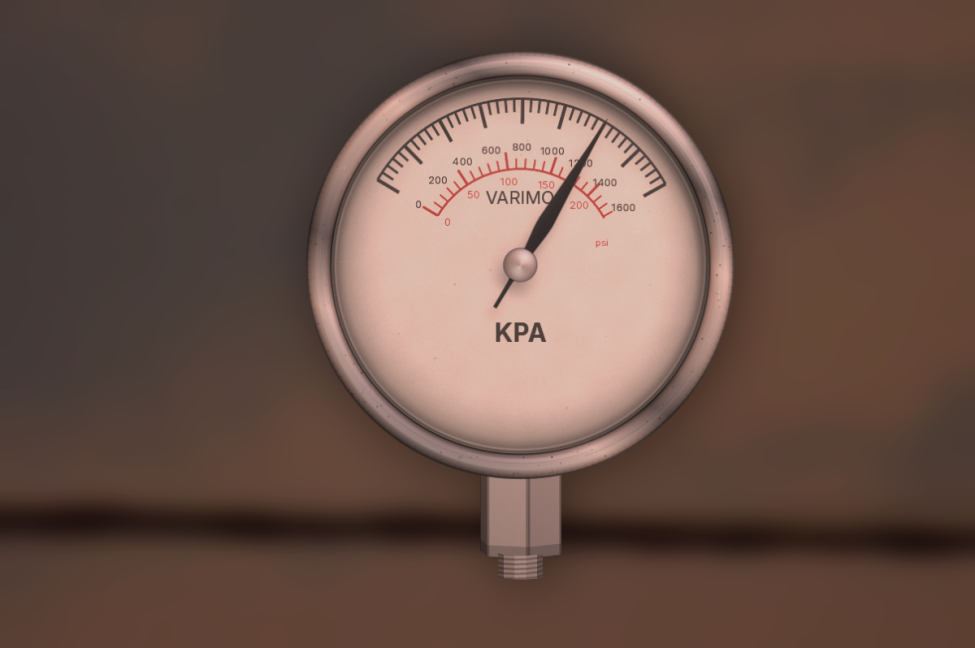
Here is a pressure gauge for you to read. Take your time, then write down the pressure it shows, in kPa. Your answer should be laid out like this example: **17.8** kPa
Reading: **1200** kPa
